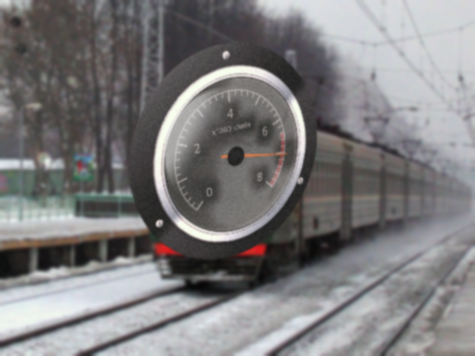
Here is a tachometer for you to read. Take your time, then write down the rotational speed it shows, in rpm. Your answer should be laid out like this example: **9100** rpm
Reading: **7000** rpm
